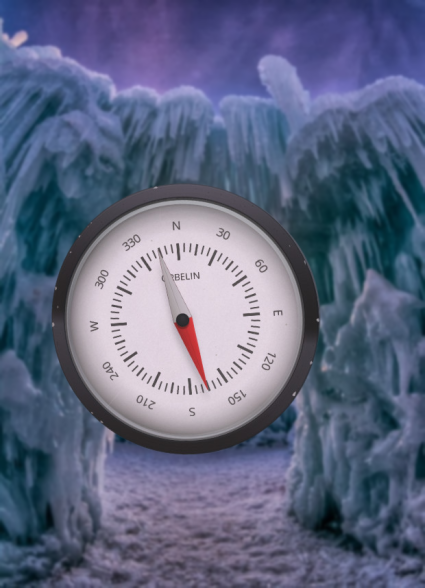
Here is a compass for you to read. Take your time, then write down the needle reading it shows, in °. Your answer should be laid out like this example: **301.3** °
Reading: **165** °
